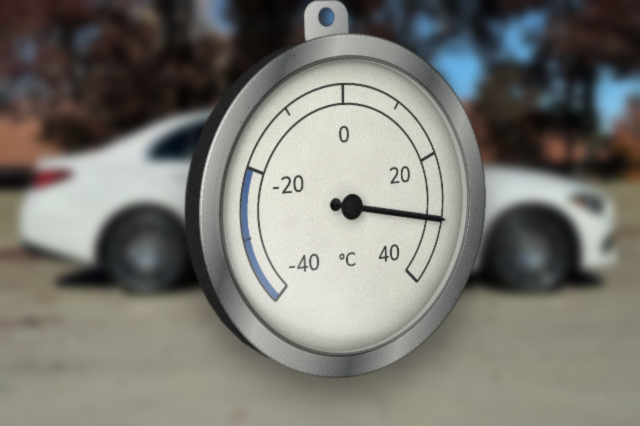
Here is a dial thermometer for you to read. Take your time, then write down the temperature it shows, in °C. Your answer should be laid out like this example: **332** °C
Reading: **30** °C
